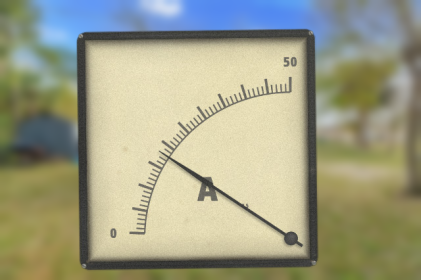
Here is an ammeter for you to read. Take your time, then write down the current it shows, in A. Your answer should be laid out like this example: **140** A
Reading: **18** A
